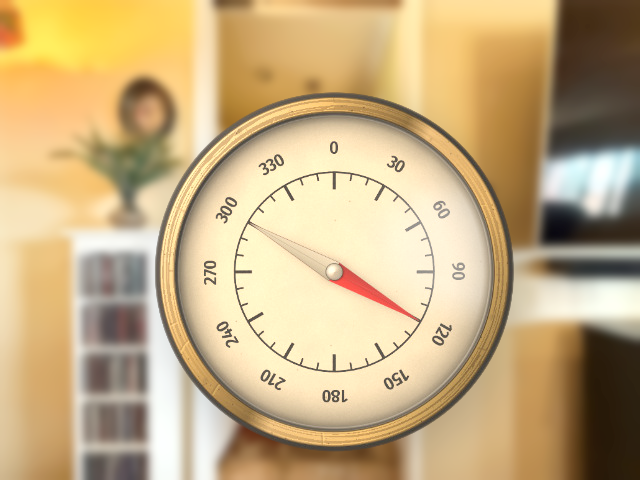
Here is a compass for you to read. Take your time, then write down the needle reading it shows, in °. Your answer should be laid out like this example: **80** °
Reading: **120** °
